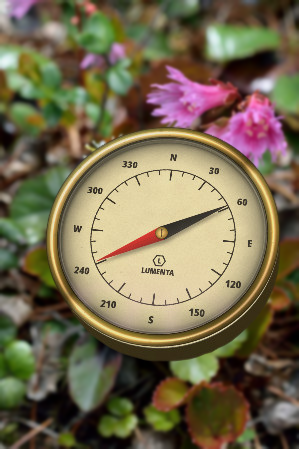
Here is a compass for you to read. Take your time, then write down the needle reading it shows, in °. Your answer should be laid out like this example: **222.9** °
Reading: **240** °
